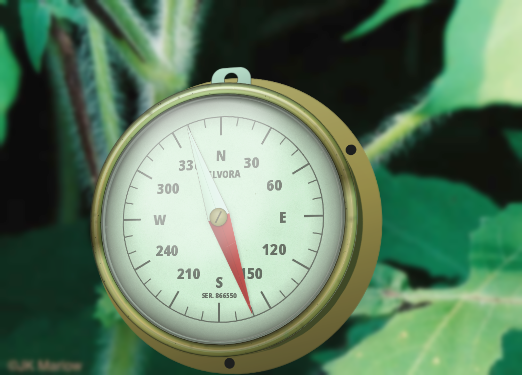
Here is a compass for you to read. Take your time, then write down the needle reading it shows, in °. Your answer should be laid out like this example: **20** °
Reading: **160** °
